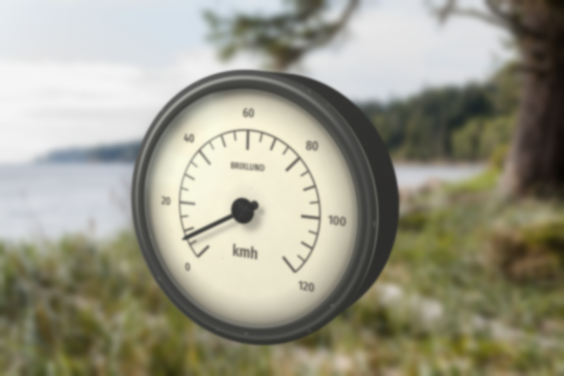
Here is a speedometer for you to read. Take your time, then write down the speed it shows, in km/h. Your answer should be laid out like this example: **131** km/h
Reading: **7.5** km/h
